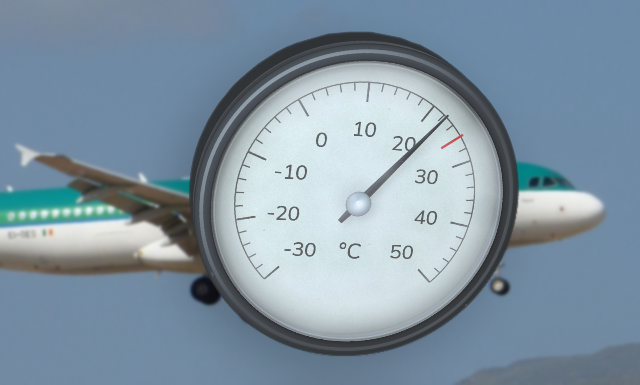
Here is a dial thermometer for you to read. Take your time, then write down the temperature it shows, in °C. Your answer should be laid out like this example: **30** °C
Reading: **22** °C
